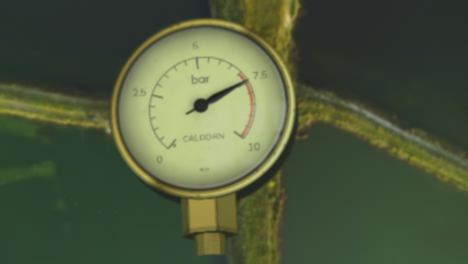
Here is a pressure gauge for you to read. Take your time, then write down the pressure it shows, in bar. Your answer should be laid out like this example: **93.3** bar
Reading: **7.5** bar
